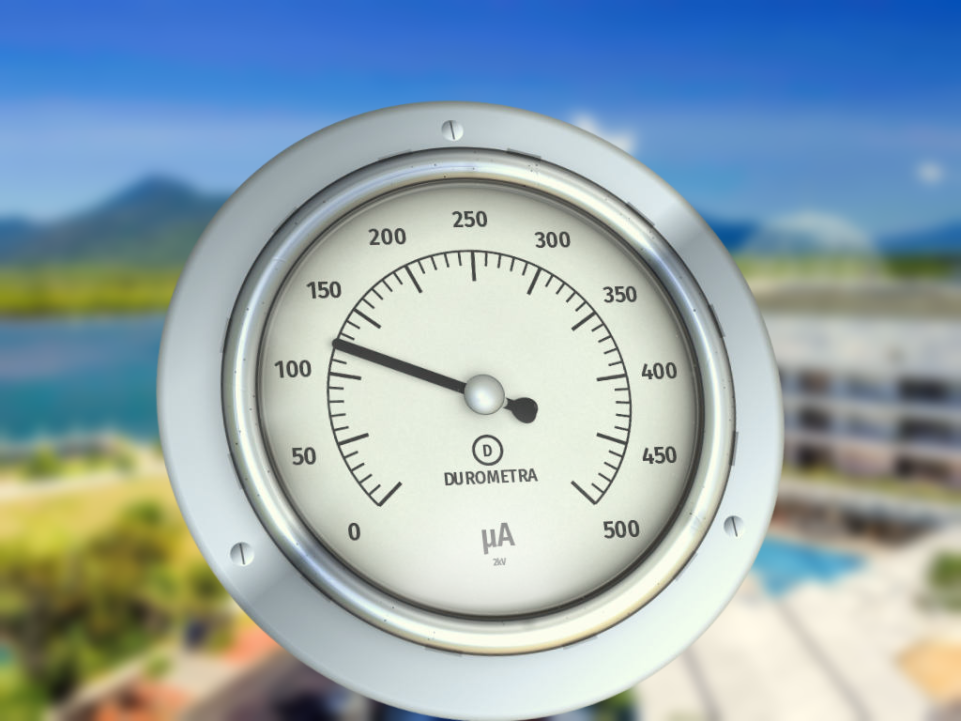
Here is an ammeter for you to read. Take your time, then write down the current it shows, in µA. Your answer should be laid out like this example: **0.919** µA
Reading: **120** µA
